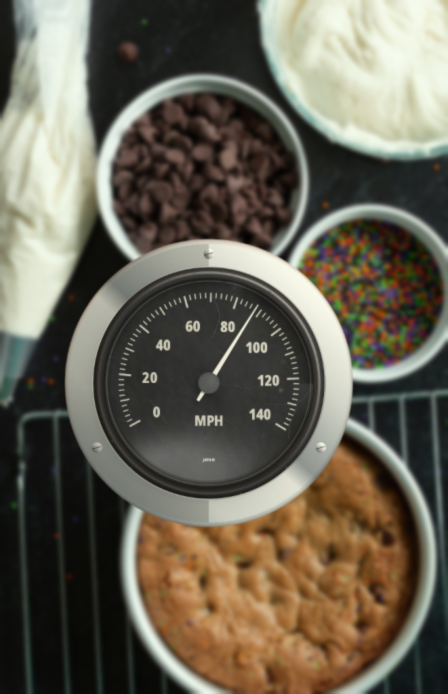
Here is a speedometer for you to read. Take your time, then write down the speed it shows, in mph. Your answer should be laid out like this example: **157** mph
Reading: **88** mph
